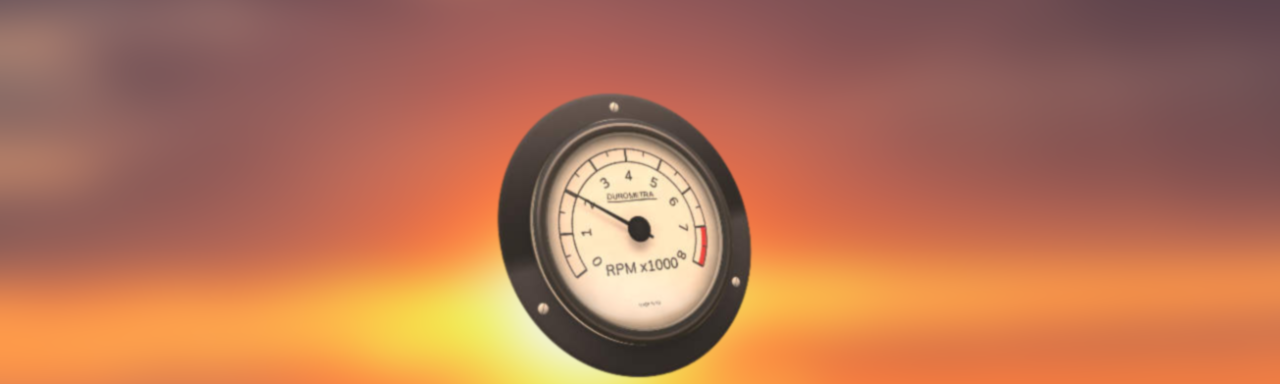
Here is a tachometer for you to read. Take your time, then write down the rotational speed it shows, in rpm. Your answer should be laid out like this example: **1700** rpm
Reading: **2000** rpm
